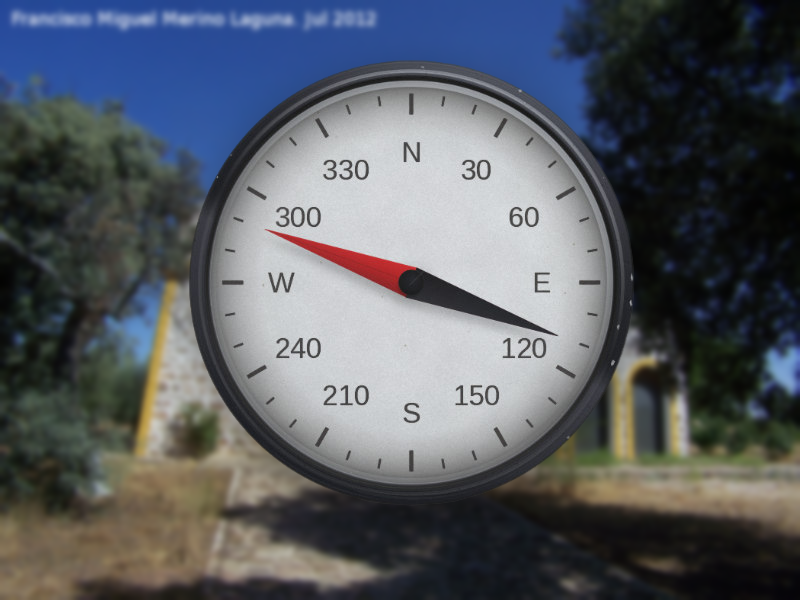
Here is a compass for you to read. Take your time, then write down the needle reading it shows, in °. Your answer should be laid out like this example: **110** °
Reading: **290** °
